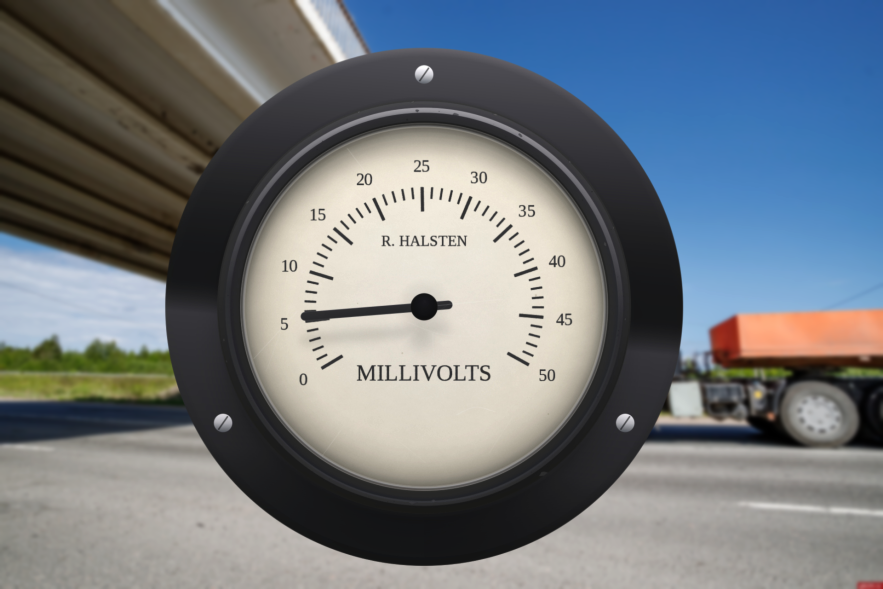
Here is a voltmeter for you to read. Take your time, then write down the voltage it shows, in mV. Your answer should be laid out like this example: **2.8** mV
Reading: **5.5** mV
